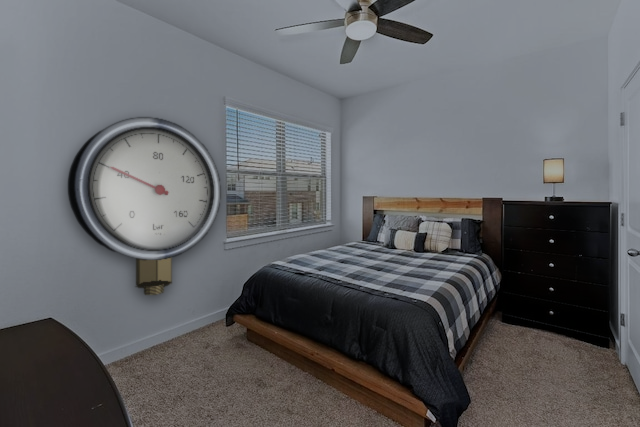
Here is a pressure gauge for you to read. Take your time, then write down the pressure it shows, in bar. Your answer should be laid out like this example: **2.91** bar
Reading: **40** bar
